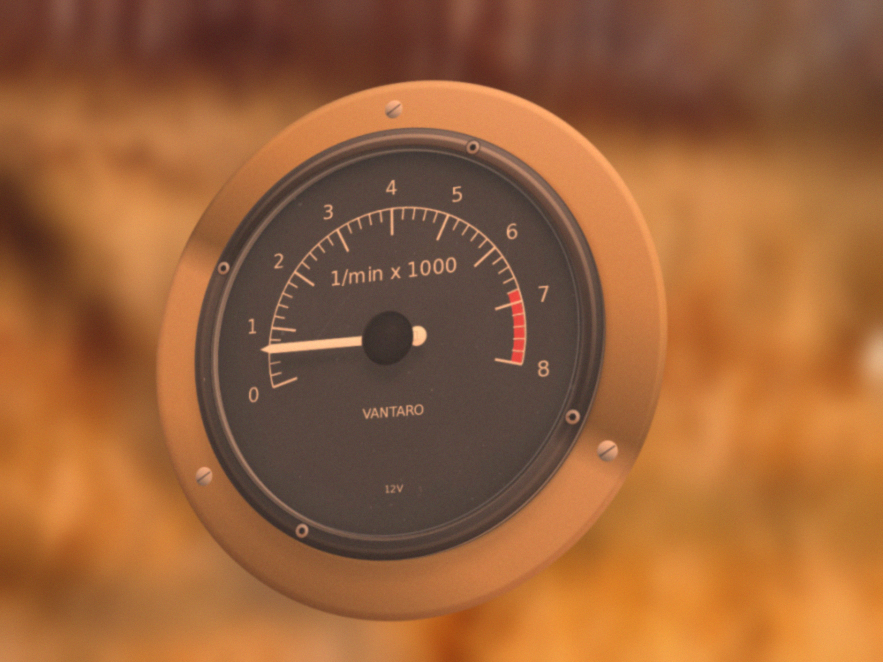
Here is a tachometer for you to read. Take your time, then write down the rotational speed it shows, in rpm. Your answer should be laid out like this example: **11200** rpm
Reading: **600** rpm
